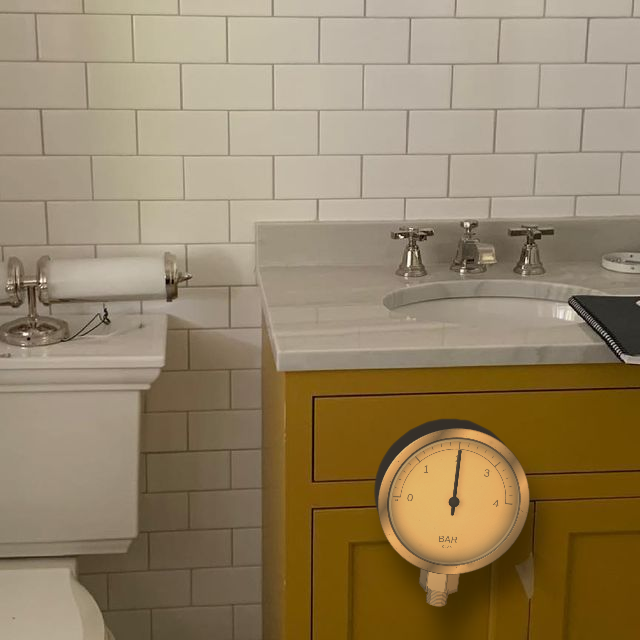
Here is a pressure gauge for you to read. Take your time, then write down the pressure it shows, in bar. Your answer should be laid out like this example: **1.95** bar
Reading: **2** bar
